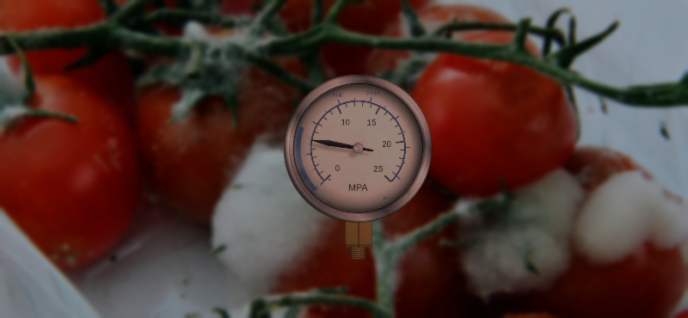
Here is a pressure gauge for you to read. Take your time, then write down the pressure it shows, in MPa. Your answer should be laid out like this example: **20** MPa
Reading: **5** MPa
